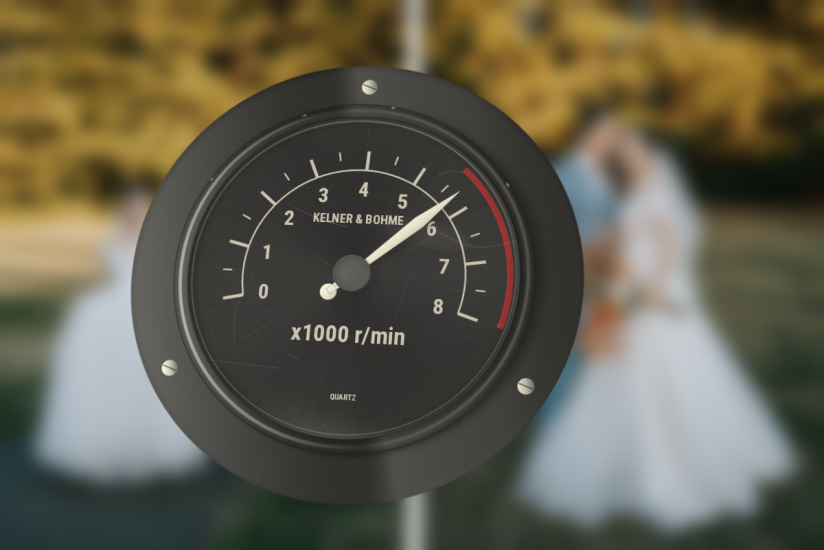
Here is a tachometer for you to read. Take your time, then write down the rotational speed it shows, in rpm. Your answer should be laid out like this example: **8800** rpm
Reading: **5750** rpm
